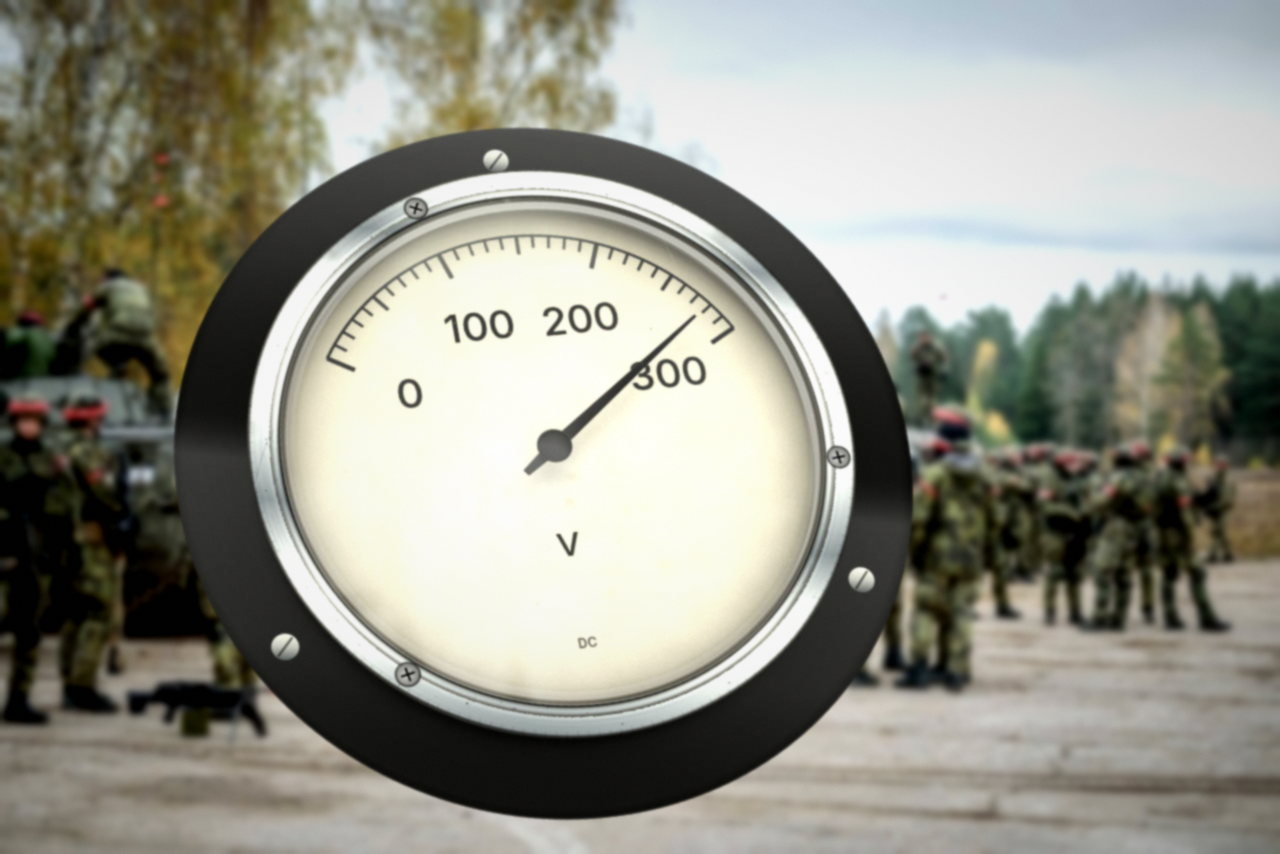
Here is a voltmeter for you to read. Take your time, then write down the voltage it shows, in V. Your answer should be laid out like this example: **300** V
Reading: **280** V
